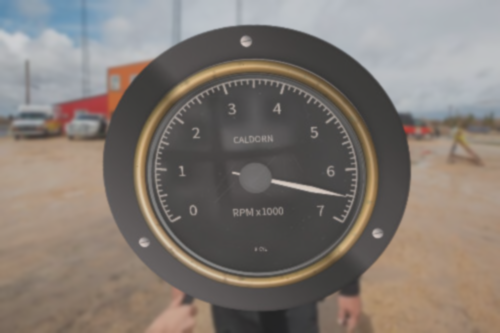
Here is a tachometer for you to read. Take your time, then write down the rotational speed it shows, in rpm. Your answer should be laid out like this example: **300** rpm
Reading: **6500** rpm
